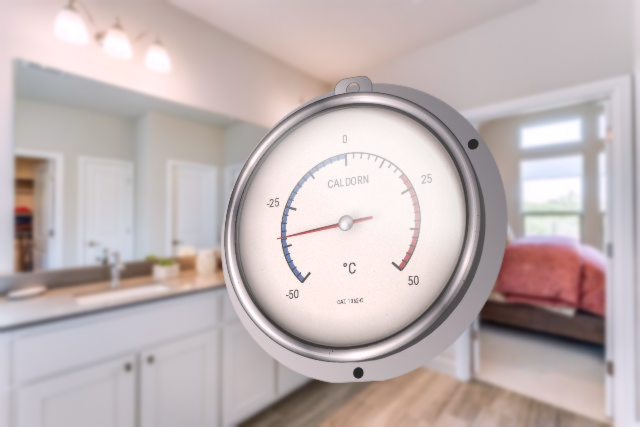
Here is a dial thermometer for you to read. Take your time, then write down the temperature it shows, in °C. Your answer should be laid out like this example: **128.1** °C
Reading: **-35** °C
